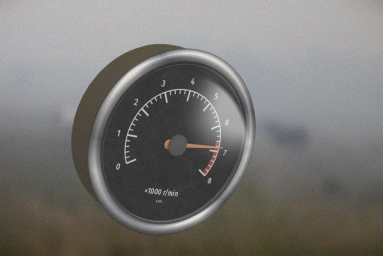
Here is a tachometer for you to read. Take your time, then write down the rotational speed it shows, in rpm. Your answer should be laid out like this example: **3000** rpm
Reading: **6800** rpm
